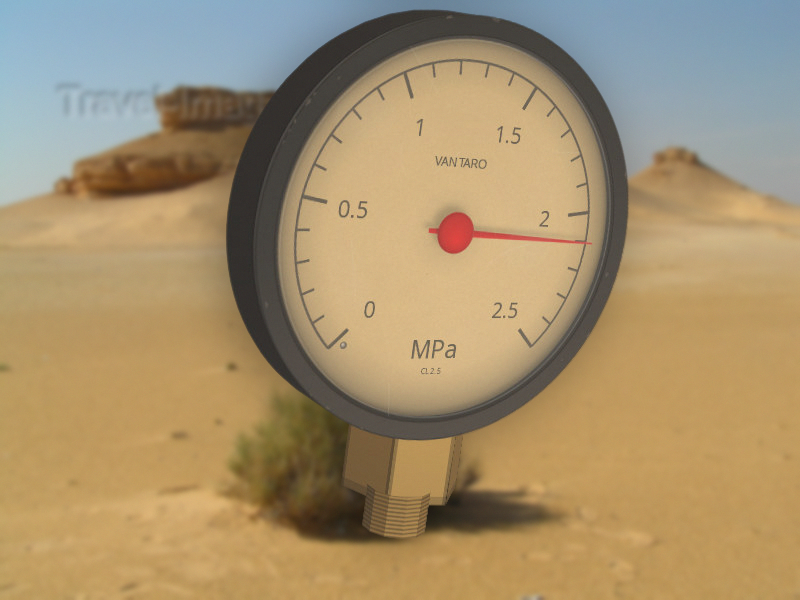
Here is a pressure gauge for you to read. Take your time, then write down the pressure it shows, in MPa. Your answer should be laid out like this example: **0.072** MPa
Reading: **2.1** MPa
